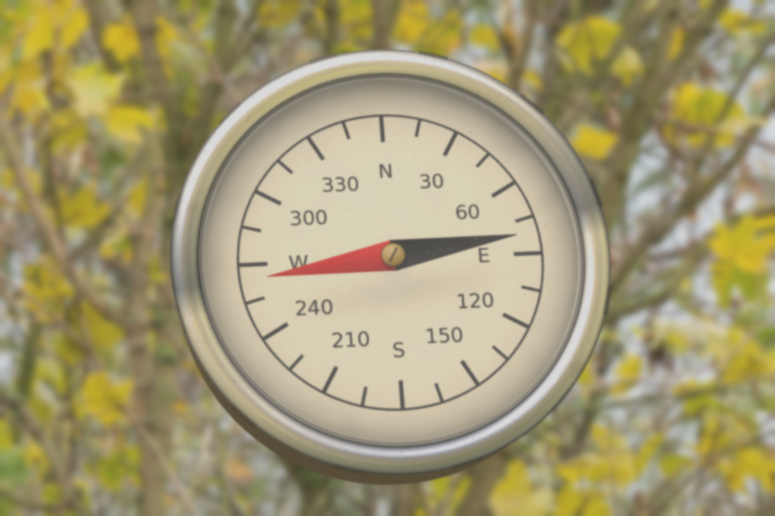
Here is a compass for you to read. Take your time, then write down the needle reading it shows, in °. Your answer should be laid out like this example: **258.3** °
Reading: **262.5** °
